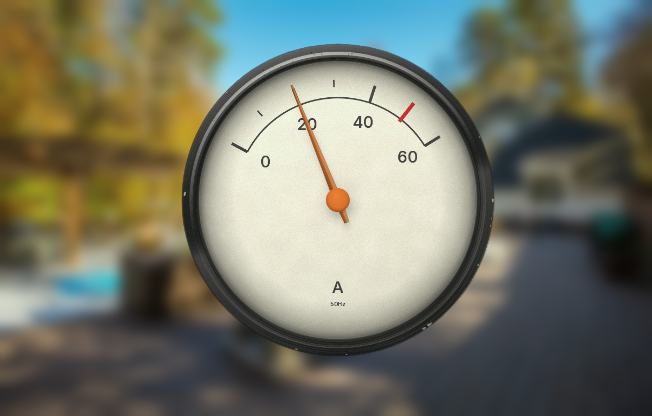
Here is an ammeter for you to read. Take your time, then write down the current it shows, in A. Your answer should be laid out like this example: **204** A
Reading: **20** A
